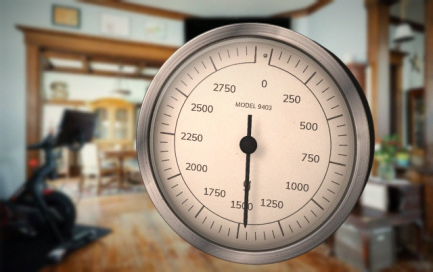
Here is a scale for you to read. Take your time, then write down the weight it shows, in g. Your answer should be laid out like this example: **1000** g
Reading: **1450** g
